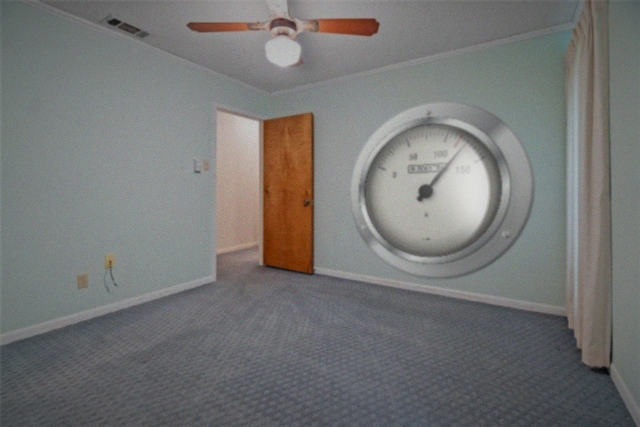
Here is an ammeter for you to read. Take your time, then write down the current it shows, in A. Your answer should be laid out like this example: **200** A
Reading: **125** A
